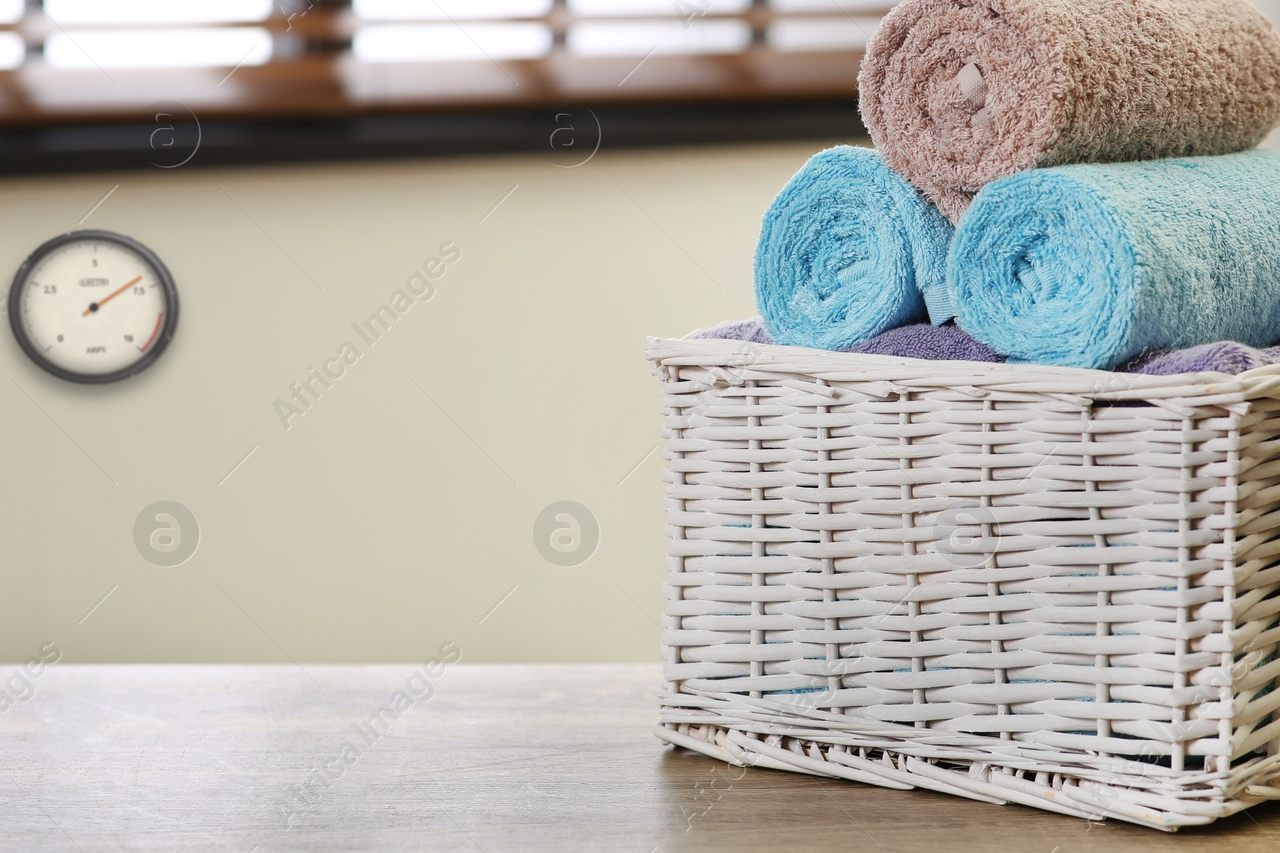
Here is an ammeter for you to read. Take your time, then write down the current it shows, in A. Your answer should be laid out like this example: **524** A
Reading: **7** A
